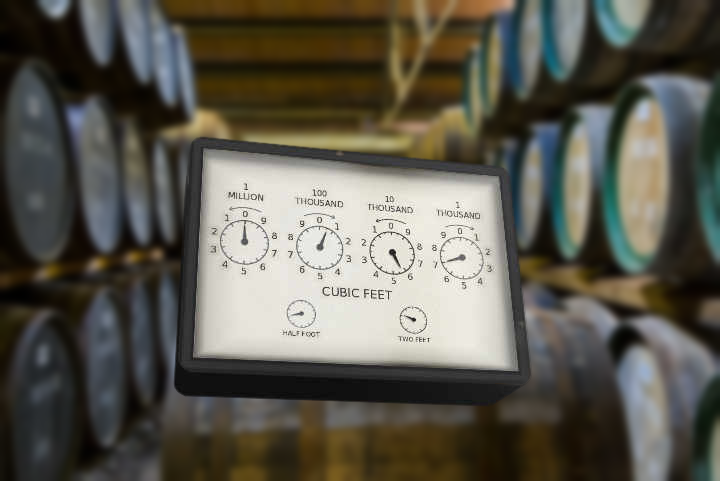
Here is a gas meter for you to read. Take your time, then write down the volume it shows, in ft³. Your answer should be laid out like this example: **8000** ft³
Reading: **5700** ft³
